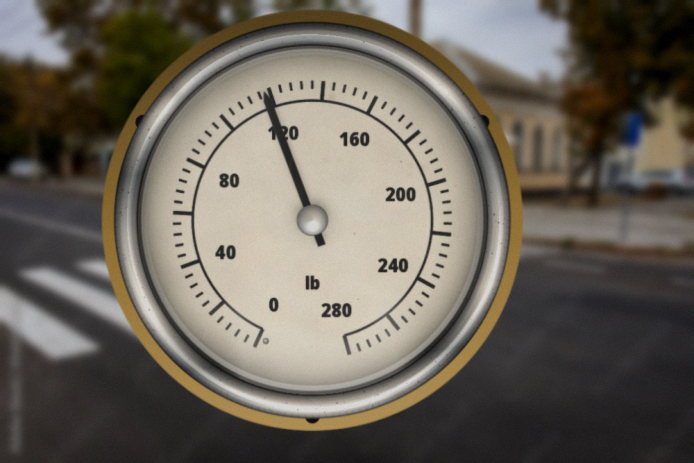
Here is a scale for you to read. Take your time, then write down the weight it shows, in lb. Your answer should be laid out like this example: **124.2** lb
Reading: **118** lb
